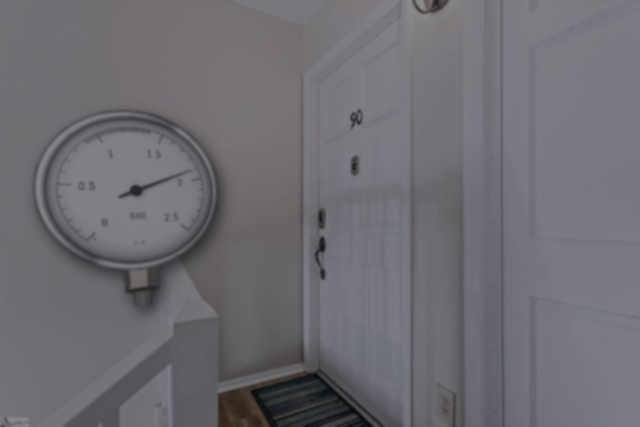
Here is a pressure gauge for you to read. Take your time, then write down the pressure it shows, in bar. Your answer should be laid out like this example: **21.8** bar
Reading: **1.9** bar
